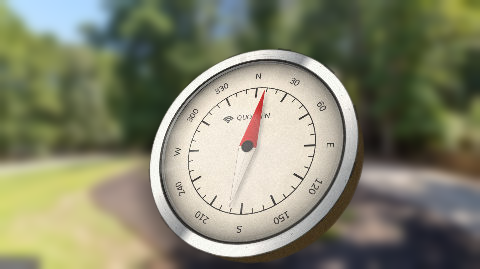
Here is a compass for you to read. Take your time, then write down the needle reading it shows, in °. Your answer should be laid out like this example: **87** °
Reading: **10** °
